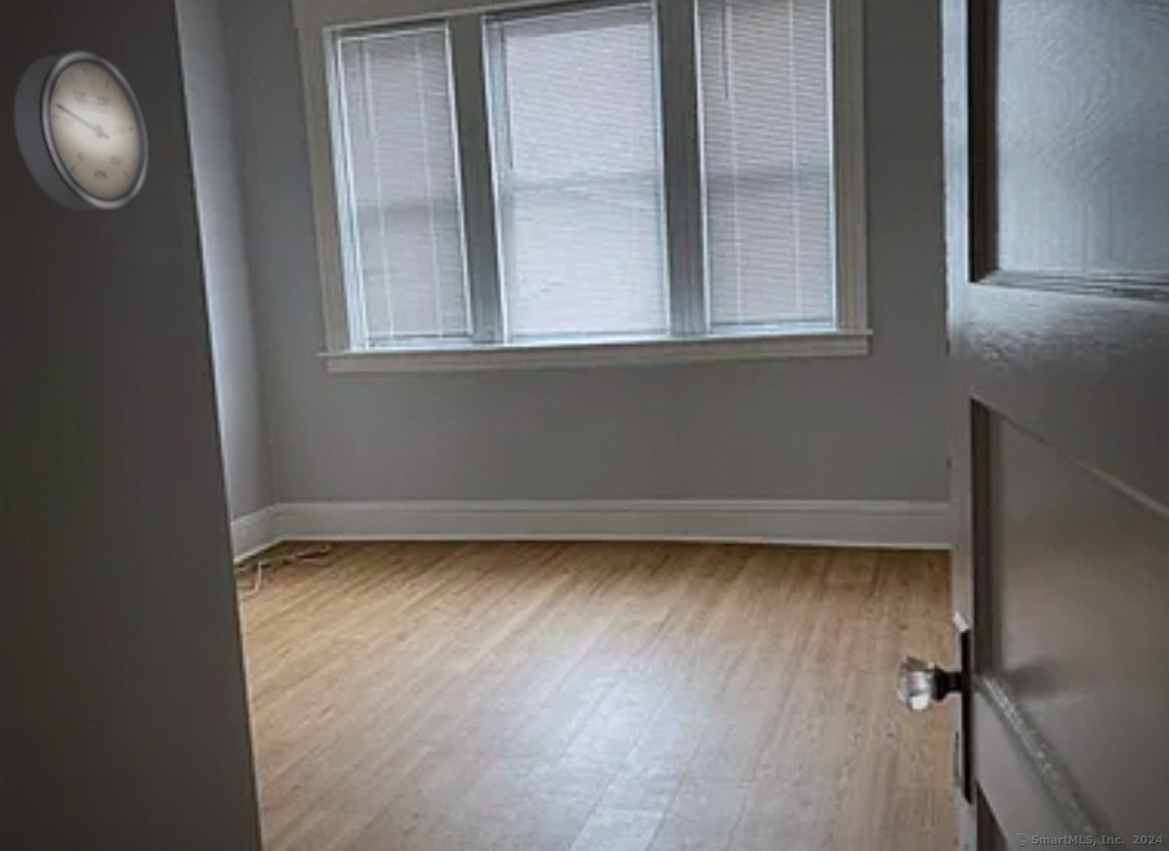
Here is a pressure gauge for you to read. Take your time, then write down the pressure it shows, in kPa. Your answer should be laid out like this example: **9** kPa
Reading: **60** kPa
